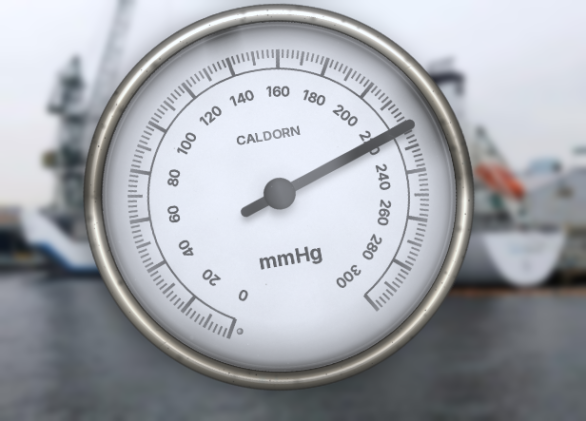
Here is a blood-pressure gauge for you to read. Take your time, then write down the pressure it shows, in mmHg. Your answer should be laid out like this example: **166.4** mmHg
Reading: **222** mmHg
